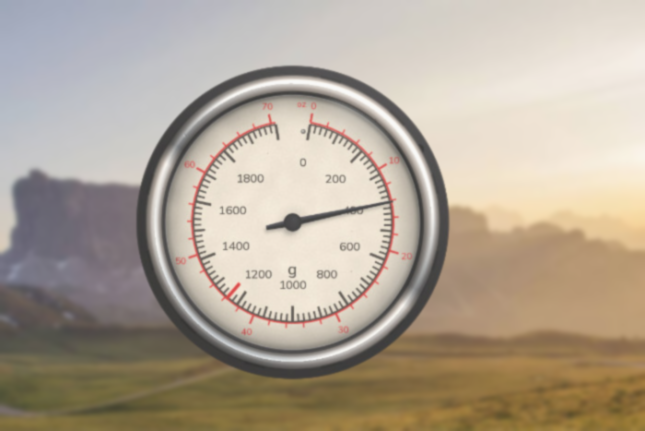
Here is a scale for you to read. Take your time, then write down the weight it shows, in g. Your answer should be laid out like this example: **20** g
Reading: **400** g
